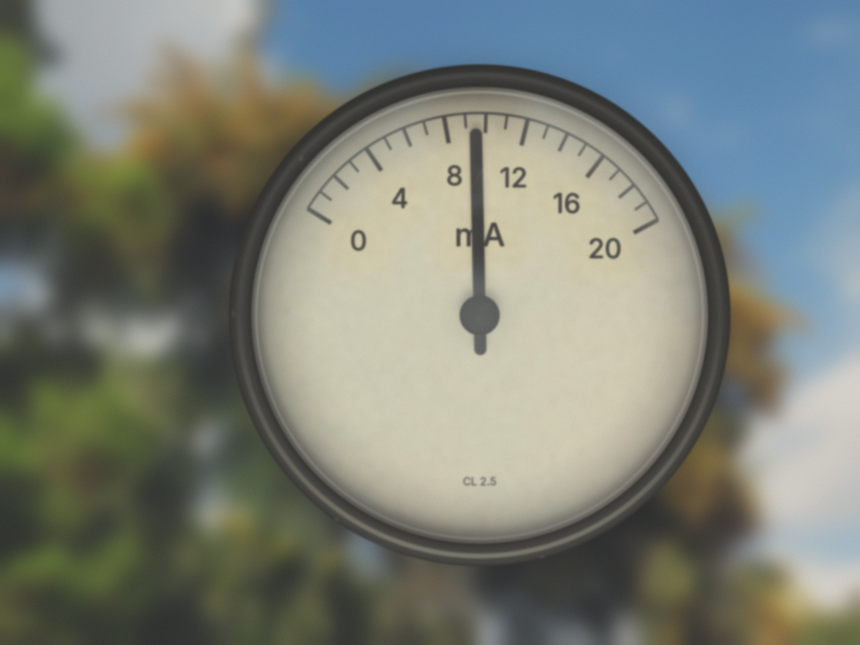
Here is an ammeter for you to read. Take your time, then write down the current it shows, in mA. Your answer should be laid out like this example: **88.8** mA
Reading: **9.5** mA
